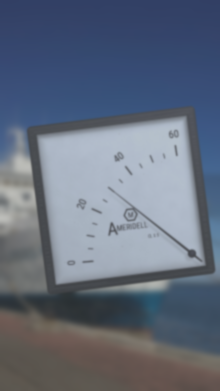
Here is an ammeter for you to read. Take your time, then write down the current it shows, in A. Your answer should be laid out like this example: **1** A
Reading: **30** A
